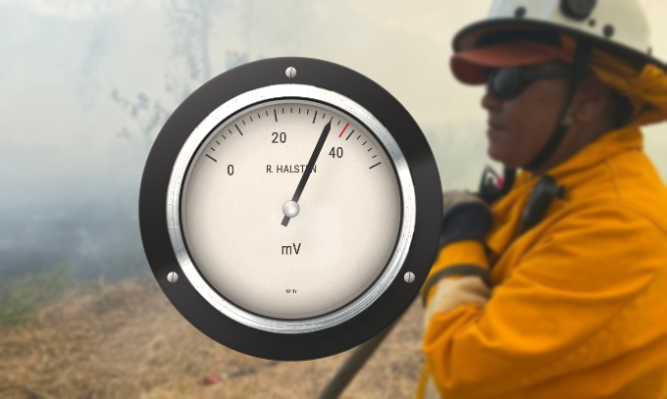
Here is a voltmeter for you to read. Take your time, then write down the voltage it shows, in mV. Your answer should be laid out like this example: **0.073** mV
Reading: **34** mV
